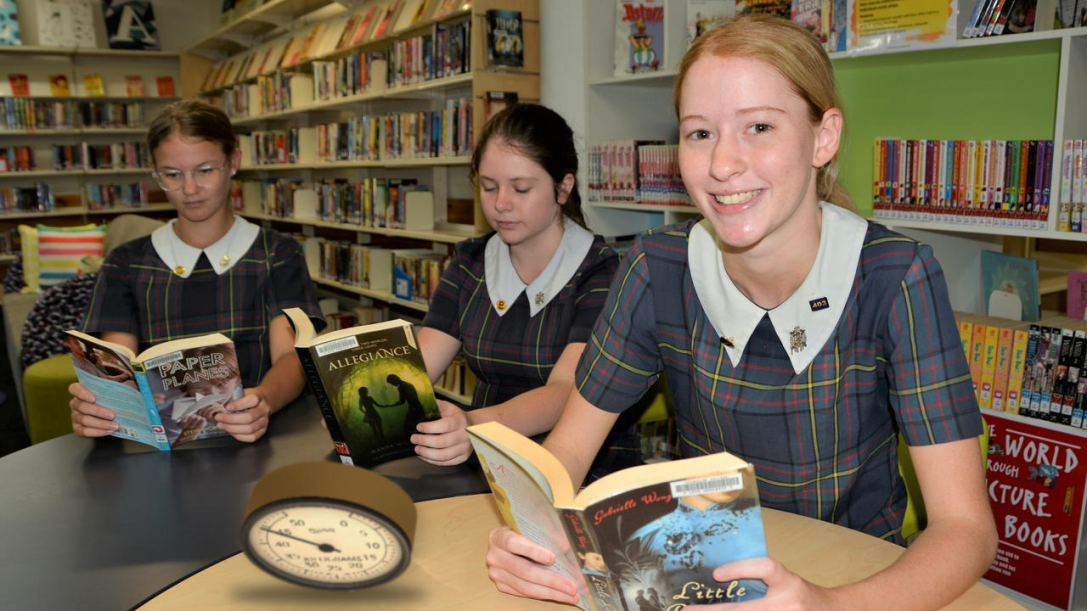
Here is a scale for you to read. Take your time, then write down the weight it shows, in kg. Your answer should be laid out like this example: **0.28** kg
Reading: **45** kg
